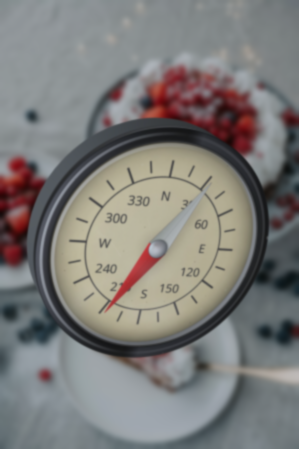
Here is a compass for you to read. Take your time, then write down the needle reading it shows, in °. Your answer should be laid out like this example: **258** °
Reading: **210** °
